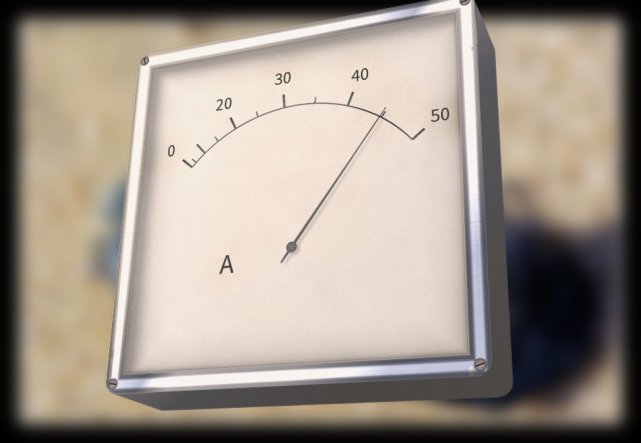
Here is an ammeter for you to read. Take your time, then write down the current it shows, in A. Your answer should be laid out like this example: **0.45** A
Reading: **45** A
